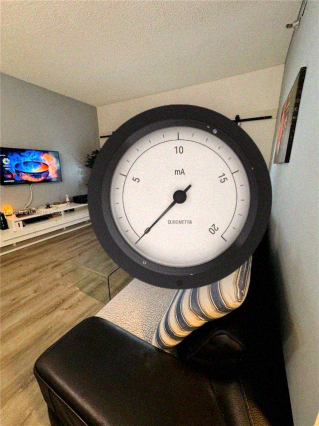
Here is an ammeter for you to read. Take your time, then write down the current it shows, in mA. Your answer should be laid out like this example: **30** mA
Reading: **0** mA
